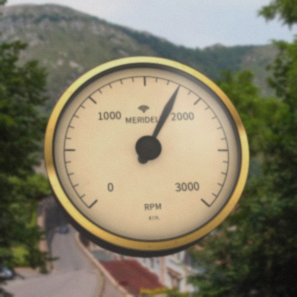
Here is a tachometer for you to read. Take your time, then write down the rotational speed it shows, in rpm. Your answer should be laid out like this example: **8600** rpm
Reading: **1800** rpm
